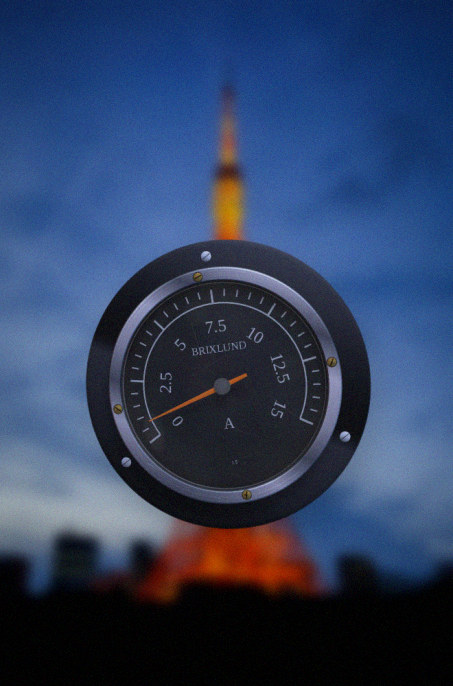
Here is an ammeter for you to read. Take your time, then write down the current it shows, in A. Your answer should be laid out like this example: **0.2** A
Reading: **0.75** A
